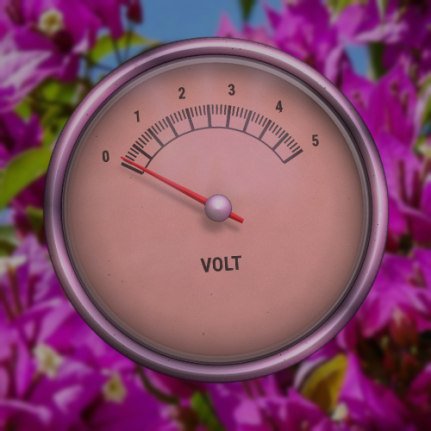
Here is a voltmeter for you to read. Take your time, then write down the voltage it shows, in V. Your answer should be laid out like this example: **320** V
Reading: **0.1** V
